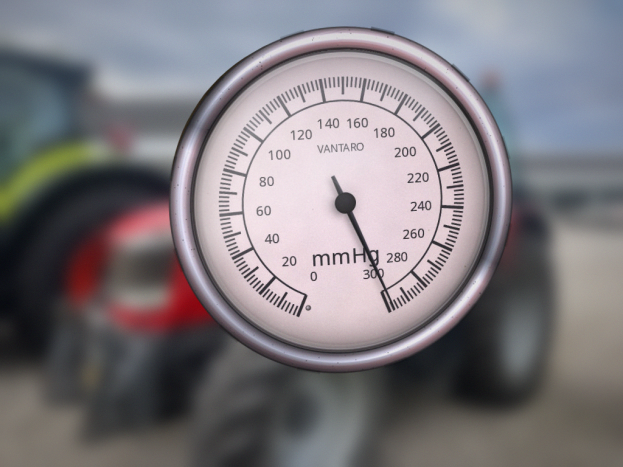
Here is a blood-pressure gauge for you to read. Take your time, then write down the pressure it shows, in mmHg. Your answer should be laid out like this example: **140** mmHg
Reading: **298** mmHg
